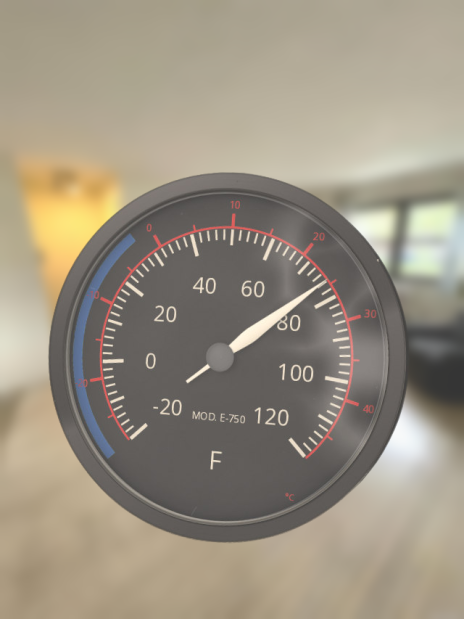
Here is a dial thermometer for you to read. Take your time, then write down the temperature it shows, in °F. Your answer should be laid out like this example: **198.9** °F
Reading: **76** °F
